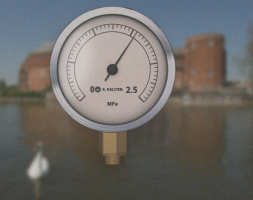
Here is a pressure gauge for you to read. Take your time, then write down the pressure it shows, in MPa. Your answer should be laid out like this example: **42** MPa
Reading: **1.55** MPa
